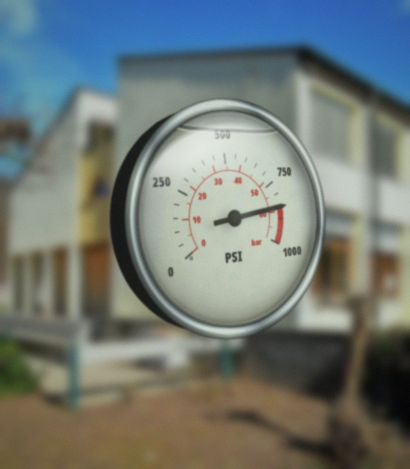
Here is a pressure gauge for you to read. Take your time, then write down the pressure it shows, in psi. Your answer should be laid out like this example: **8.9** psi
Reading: **850** psi
